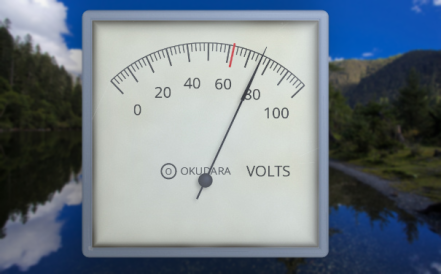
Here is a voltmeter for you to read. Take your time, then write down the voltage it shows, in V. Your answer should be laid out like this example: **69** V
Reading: **76** V
